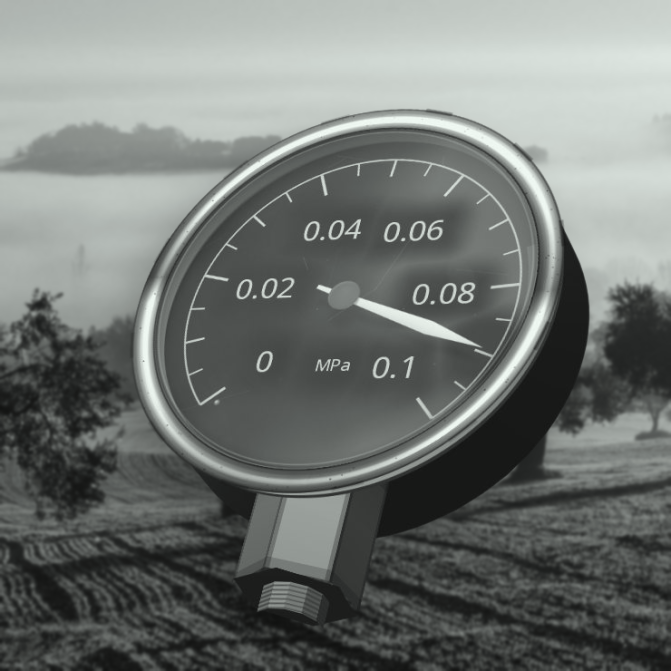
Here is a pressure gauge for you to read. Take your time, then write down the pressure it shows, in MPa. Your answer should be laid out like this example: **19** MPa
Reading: **0.09** MPa
